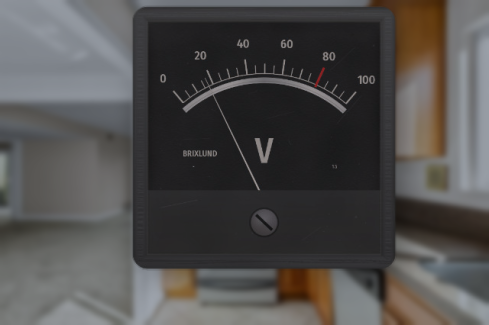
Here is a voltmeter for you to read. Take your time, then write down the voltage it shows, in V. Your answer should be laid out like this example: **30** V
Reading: **17.5** V
